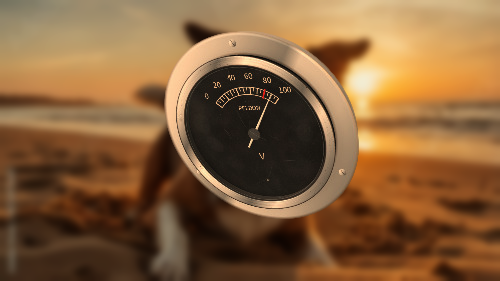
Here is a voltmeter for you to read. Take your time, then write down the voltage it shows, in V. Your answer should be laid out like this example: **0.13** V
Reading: **90** V
